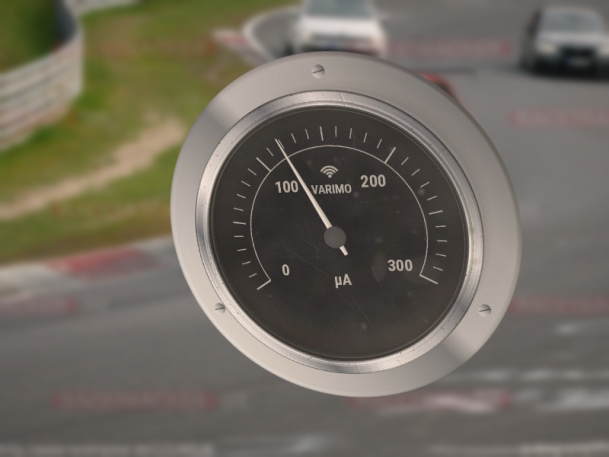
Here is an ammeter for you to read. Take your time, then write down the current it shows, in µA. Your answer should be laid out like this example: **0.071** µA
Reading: **120** µA
